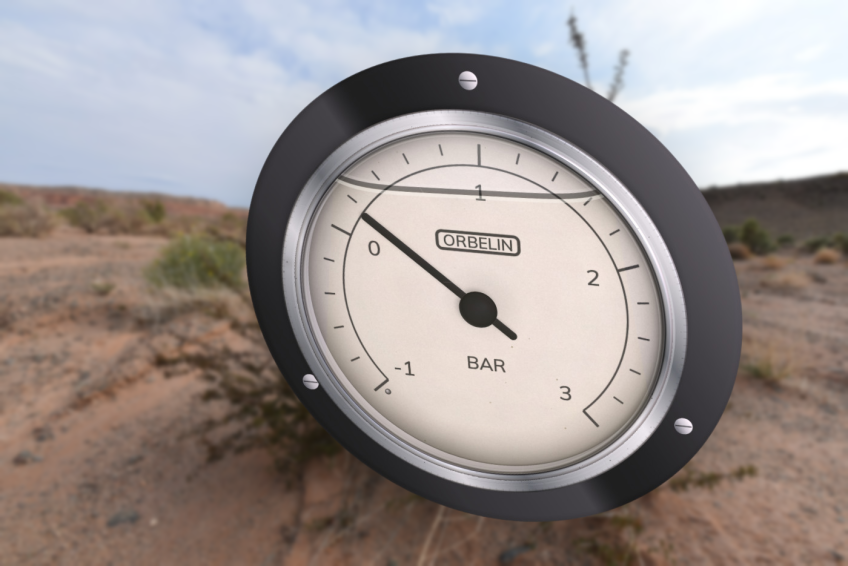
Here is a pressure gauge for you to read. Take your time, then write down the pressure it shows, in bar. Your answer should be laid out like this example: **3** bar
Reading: **0.2** bar
